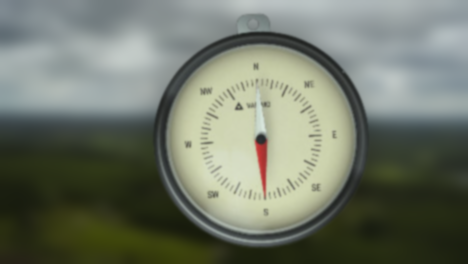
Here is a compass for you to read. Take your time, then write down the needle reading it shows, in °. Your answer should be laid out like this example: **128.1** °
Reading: **180** °
